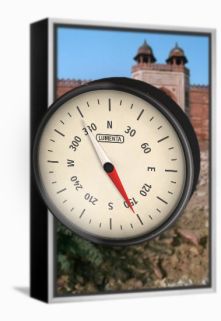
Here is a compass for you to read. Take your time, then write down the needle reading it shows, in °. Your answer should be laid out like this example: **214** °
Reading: **150** °
